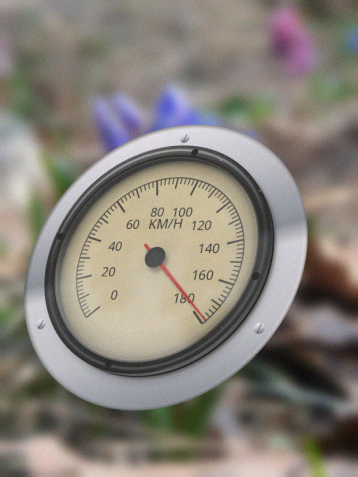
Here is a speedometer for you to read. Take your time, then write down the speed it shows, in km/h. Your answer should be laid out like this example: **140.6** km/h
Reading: **178** km/h
